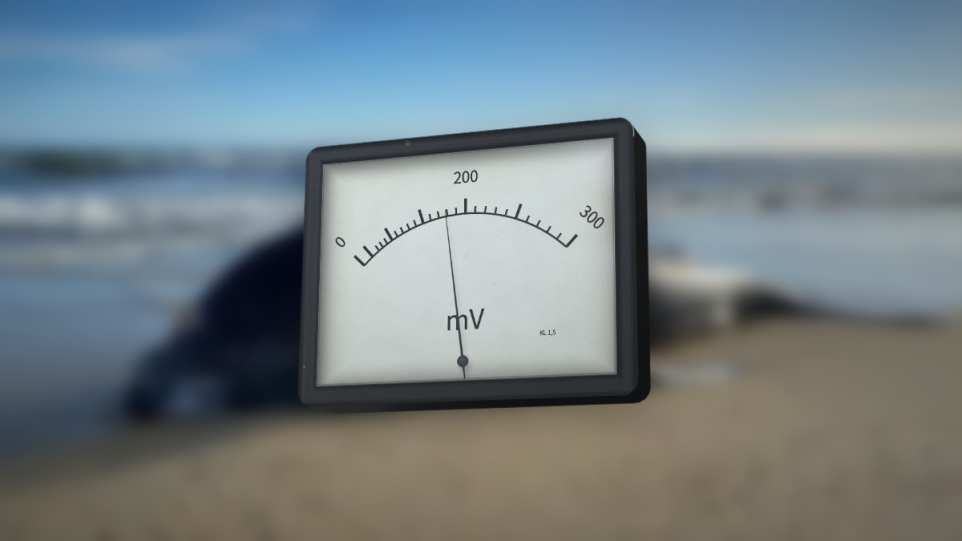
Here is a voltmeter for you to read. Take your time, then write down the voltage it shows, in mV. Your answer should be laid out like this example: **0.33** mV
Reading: **180** mV
